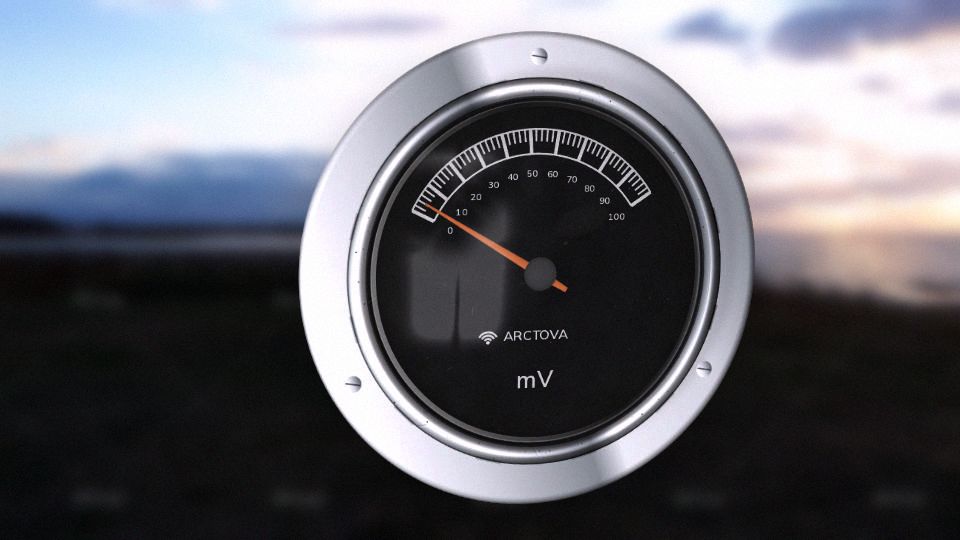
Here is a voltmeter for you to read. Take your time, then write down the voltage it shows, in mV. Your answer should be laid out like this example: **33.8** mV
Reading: **4** mV
